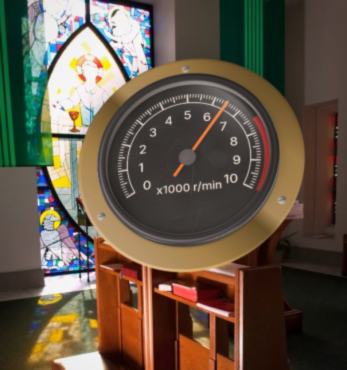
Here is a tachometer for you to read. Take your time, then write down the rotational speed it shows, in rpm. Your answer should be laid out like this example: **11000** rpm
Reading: **6500** rpm
